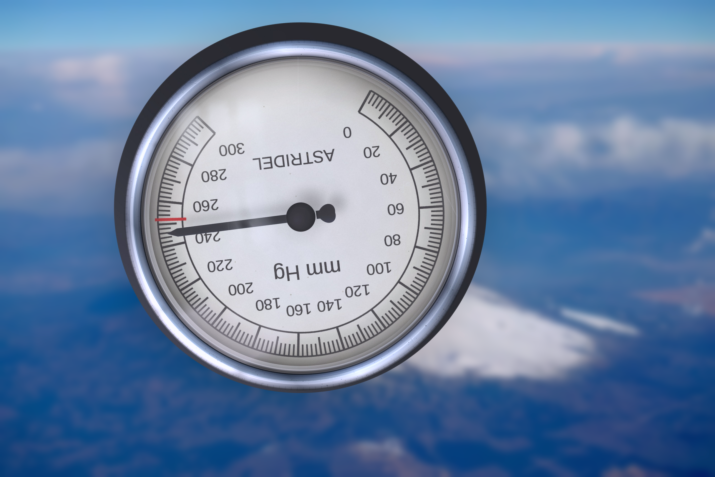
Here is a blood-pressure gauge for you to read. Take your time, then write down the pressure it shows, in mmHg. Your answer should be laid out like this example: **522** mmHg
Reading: **246** mmHg
